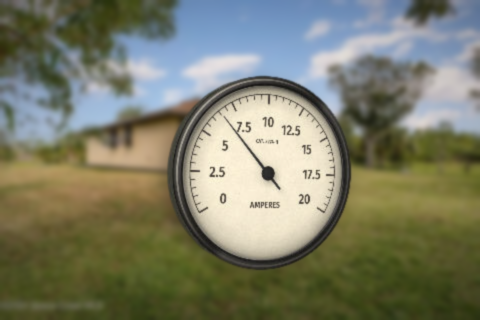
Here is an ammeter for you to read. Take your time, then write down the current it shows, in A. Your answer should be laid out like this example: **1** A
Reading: **6.5** A
